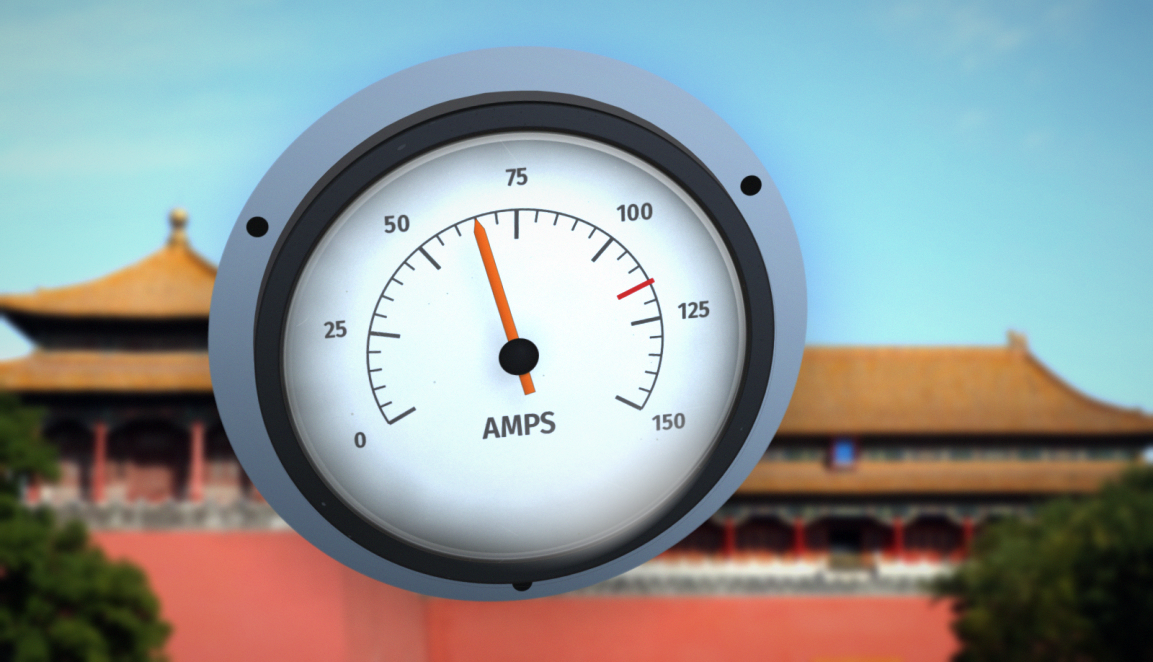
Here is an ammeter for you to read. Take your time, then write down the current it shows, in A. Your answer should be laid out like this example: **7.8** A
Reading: **65** A
